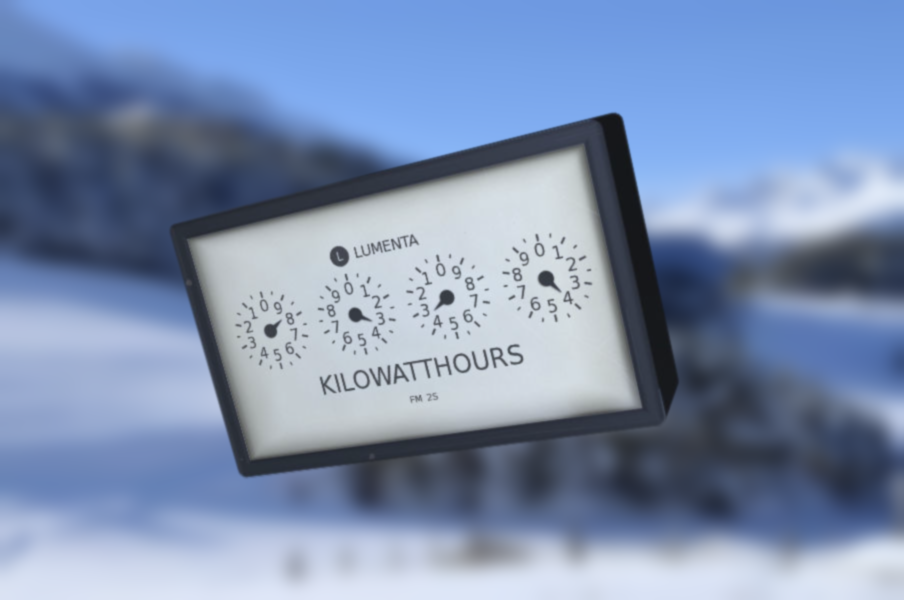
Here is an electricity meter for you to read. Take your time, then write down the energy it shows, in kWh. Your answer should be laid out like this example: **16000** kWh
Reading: **8334** kWh
